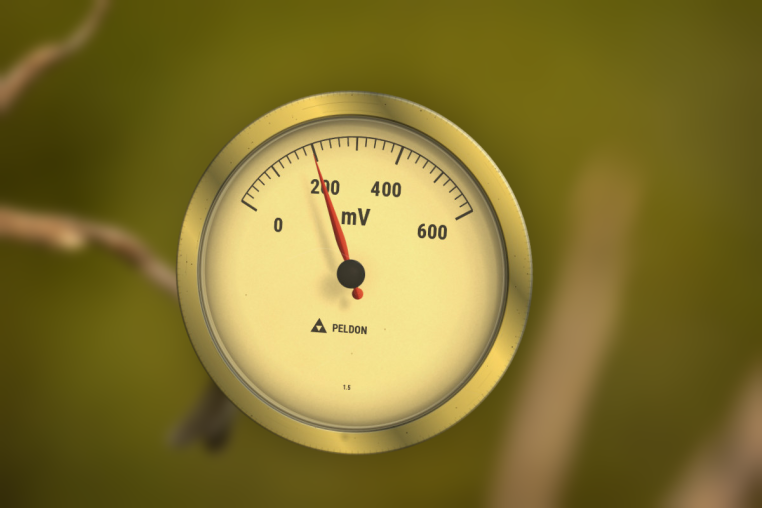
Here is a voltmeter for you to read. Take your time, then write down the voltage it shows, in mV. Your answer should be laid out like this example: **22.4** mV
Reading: **200** mV
